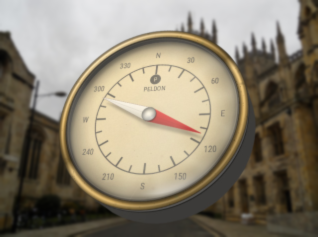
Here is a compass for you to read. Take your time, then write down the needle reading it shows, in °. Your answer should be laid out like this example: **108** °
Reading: **112.5** °
